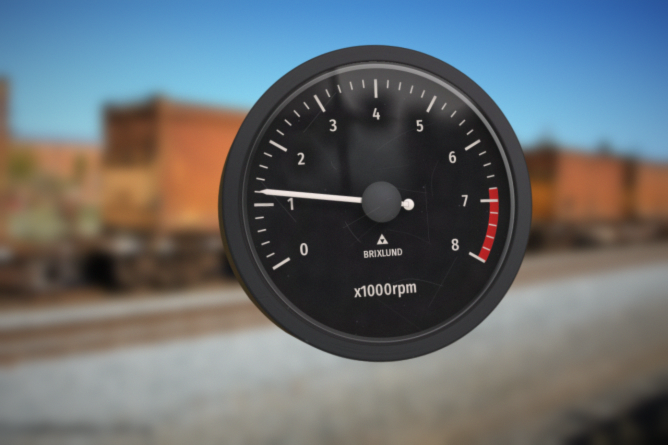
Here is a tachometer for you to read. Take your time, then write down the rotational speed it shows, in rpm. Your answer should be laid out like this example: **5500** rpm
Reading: **1200** rpm
